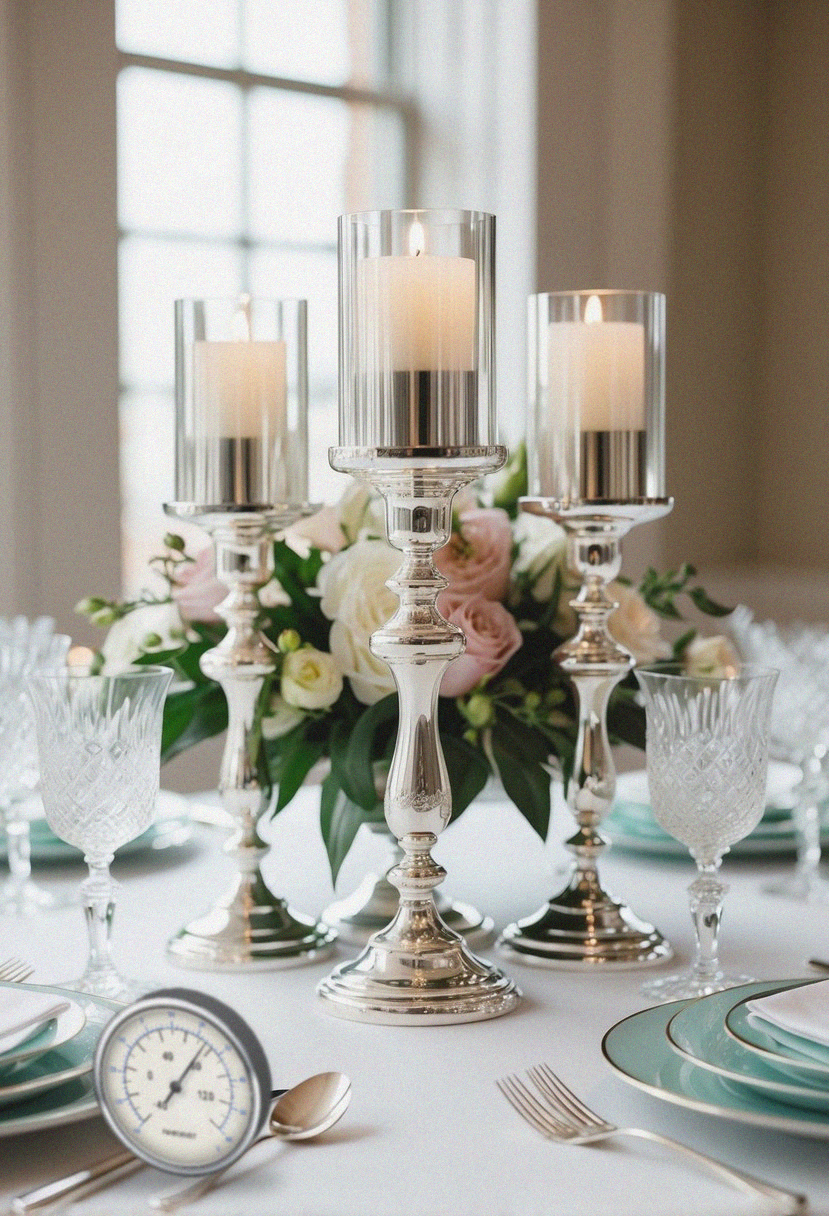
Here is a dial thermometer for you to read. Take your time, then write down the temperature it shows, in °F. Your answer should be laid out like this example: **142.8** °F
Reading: **75** °F
